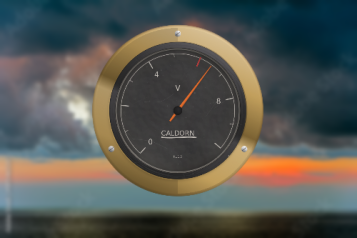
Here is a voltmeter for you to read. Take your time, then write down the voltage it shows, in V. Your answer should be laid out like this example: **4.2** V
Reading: **6.5** V
